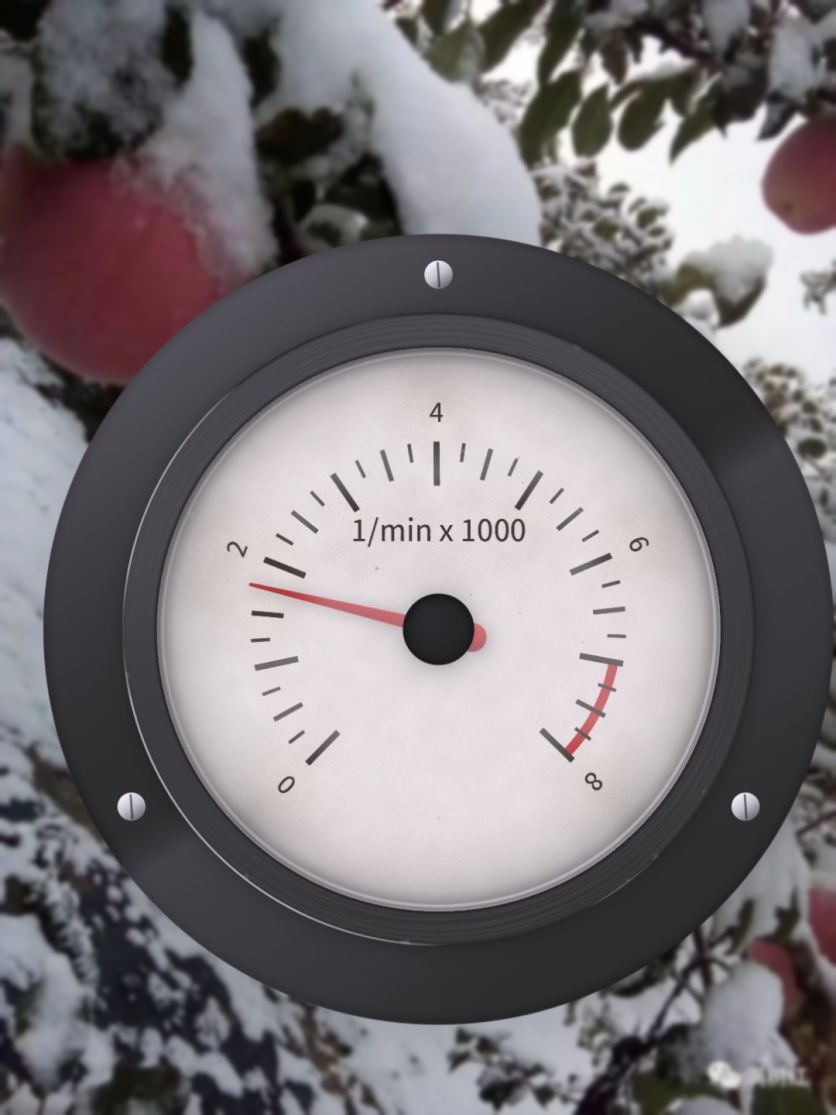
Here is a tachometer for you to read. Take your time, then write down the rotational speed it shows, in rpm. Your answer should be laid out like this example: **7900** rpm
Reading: **1750** rpm
